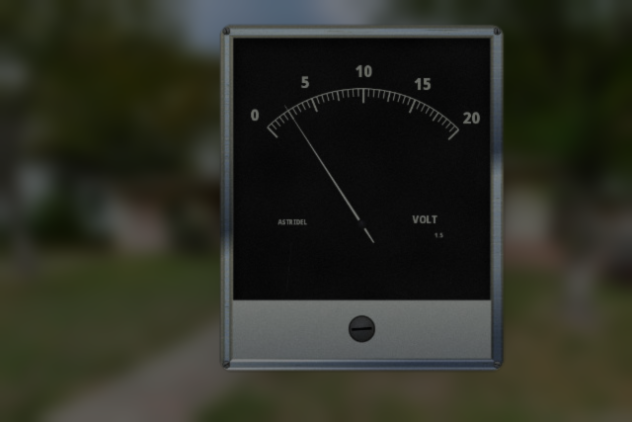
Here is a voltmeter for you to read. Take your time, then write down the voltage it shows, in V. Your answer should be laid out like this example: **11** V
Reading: **2.5** V
